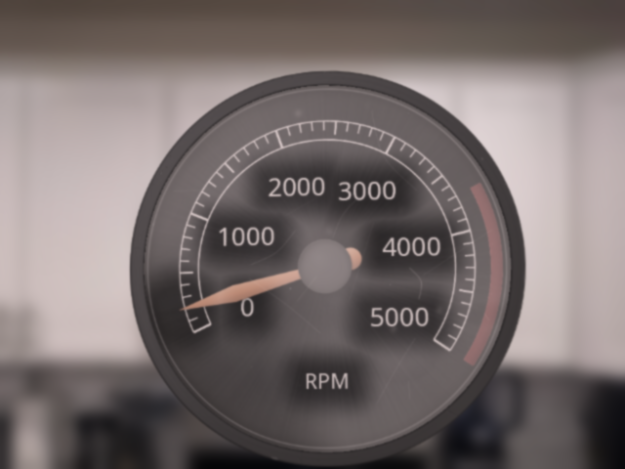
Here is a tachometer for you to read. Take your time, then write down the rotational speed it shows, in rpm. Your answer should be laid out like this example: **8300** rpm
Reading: **200** rpm
